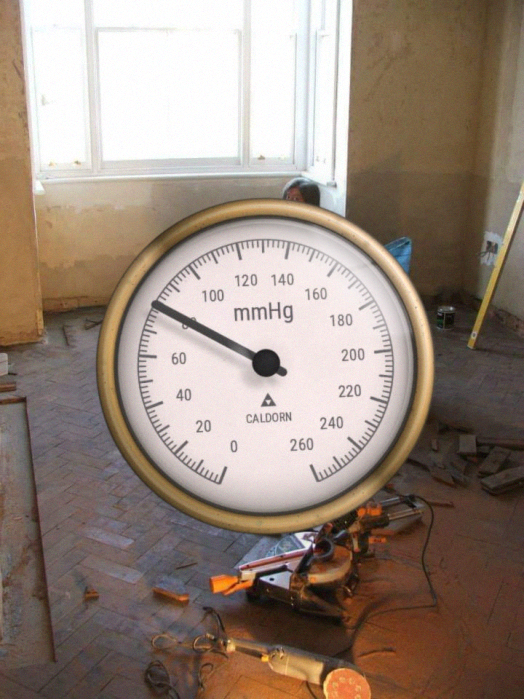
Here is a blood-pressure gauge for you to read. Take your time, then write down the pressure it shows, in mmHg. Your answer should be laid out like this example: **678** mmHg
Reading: **80** mmHg
